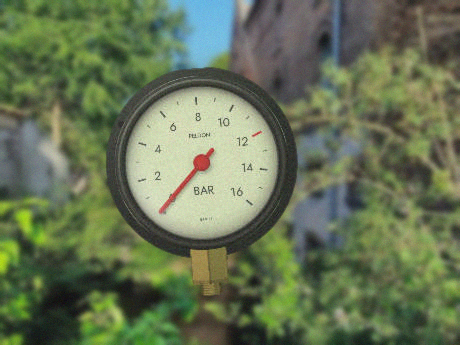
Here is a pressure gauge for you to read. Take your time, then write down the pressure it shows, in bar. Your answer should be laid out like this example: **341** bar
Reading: **0** bar
